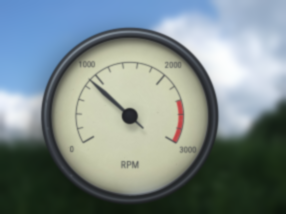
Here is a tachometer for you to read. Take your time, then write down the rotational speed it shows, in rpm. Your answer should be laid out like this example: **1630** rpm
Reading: **900** rpm
